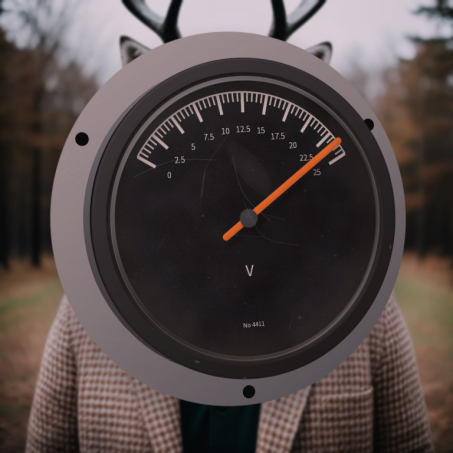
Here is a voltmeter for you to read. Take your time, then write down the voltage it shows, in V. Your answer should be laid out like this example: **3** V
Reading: **23.5** V
